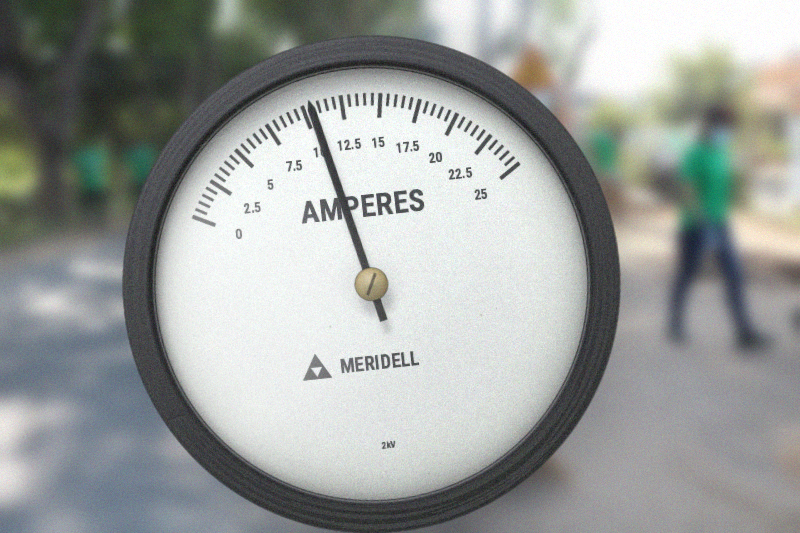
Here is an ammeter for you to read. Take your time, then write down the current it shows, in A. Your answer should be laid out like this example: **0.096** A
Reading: **10.5** A
